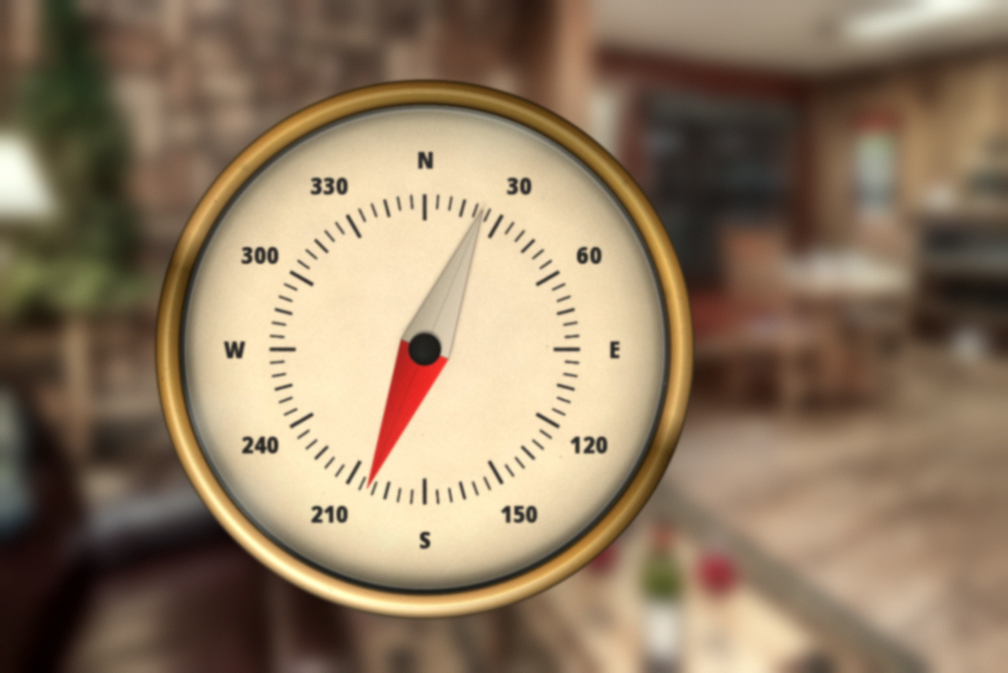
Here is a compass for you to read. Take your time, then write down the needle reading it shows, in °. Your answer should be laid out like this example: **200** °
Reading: **202.5** °
